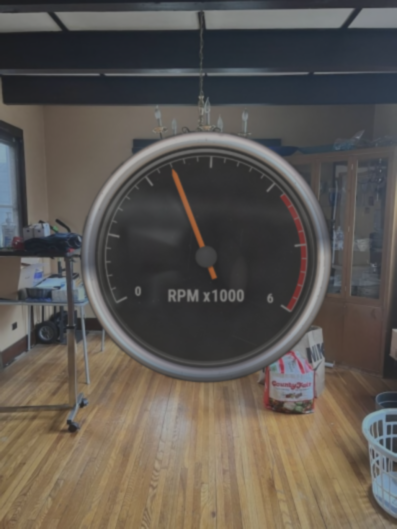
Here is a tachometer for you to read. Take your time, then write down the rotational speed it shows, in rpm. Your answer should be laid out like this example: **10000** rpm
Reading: **2400** rpm
